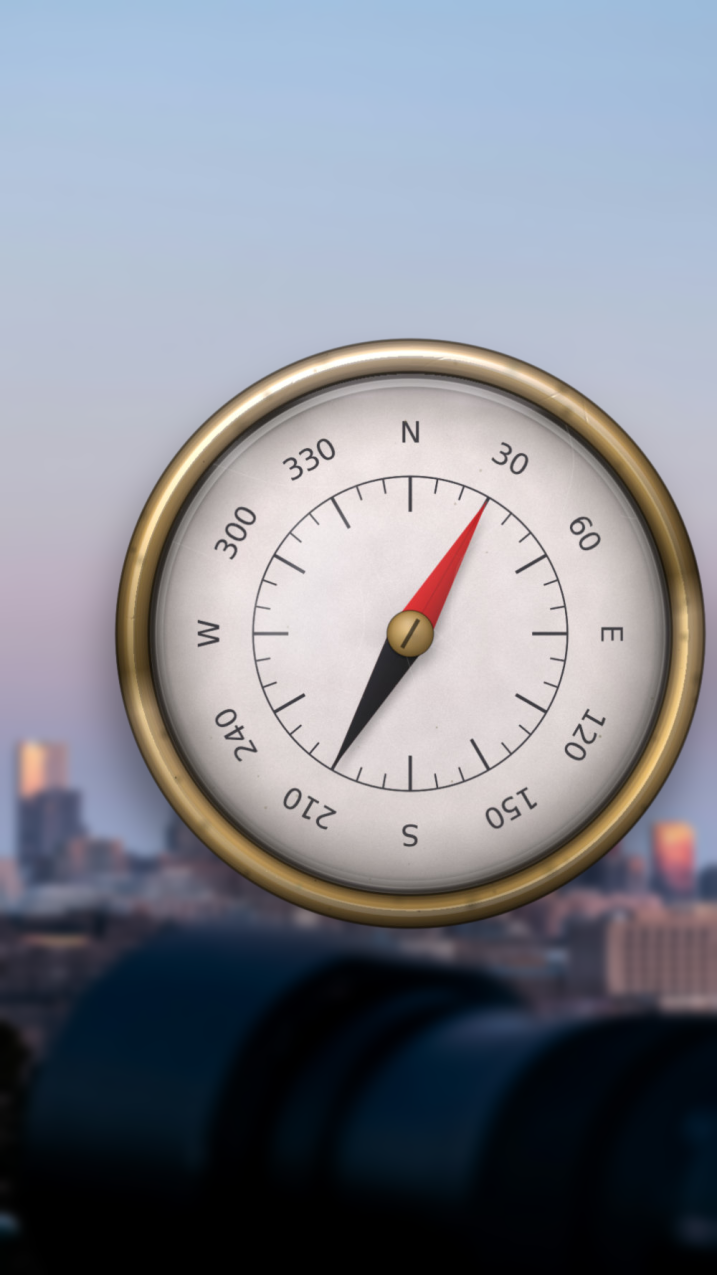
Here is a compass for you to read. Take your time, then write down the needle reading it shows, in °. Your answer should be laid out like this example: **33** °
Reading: **30** °
